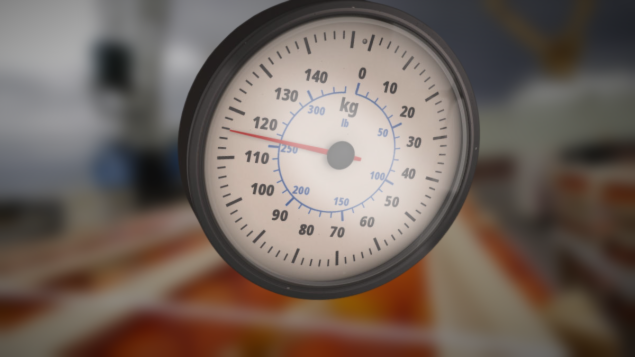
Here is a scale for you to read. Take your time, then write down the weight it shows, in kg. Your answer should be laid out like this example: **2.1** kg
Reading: **116** kg
